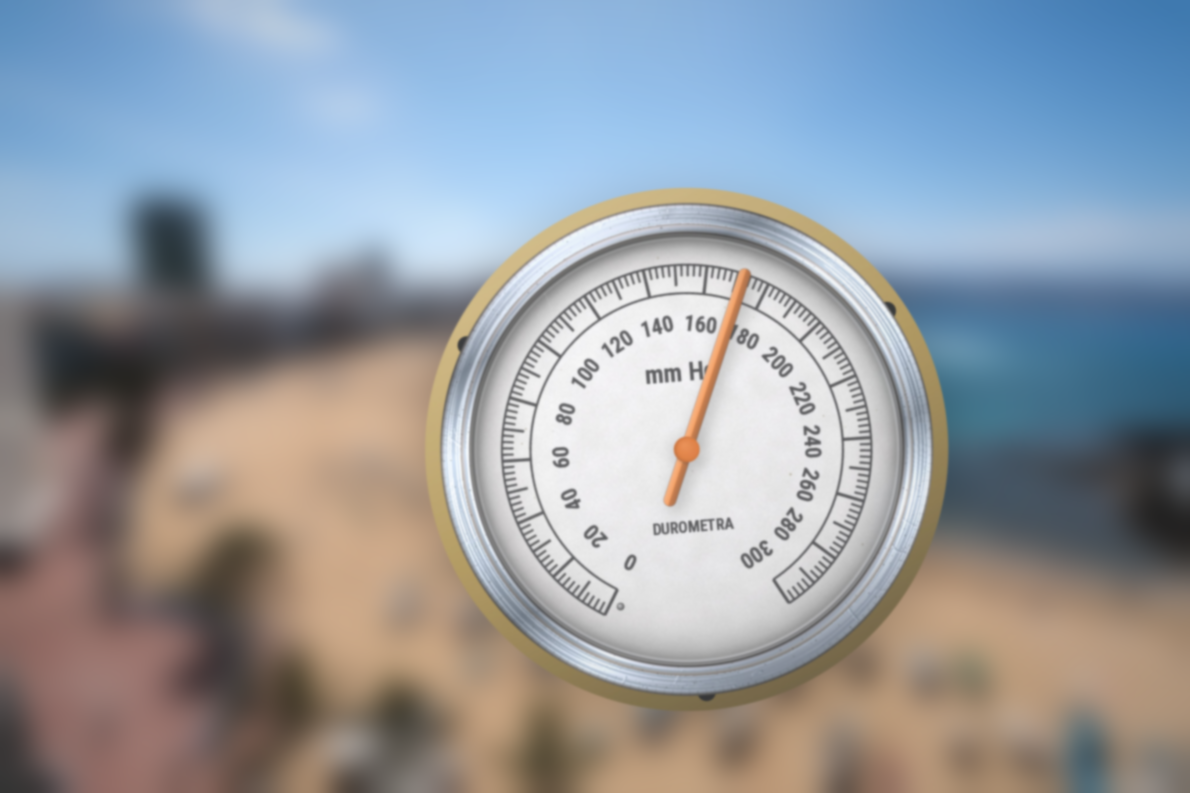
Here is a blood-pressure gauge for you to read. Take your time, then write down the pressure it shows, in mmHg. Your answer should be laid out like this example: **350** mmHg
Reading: **172** mmHg
